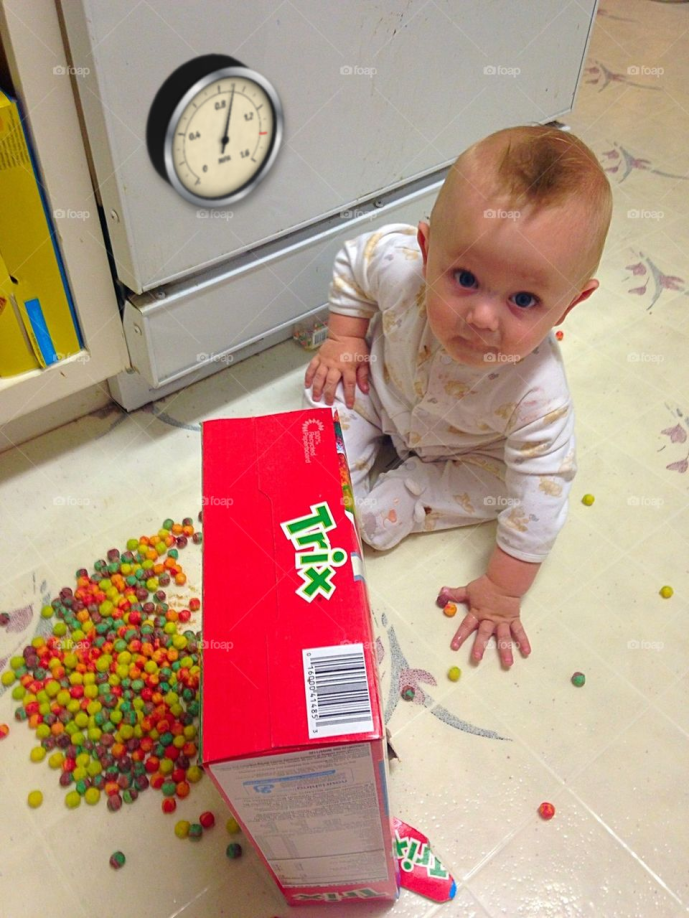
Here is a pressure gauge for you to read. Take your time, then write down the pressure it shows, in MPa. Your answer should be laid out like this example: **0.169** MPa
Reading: **0.9** MPa
